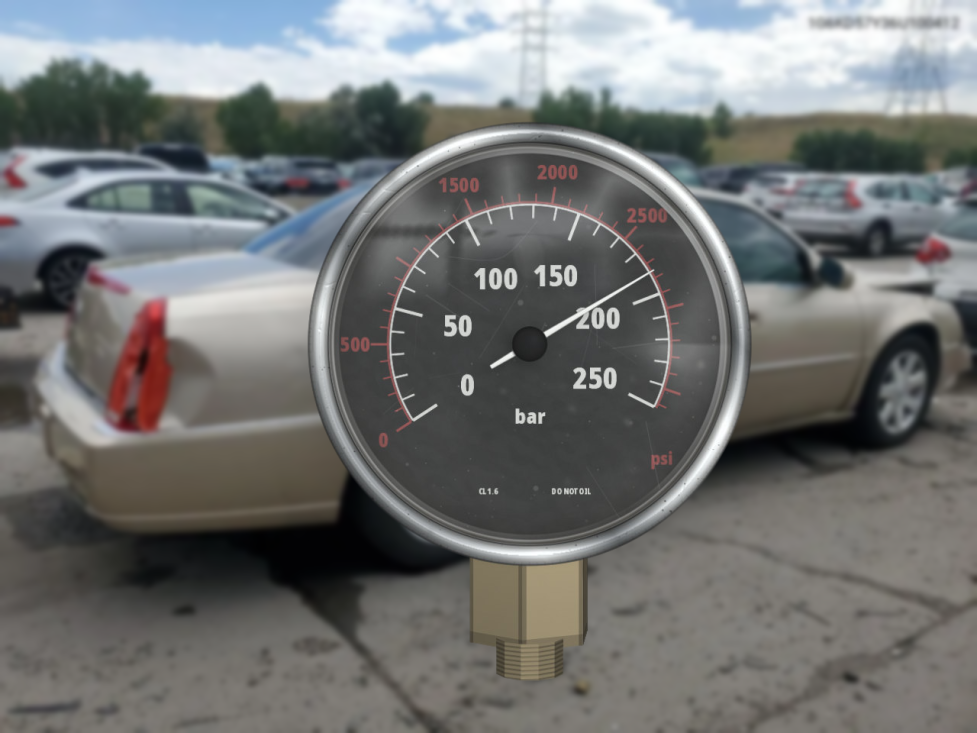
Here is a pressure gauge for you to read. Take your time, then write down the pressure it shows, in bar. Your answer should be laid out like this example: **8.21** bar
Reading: **190** bar
